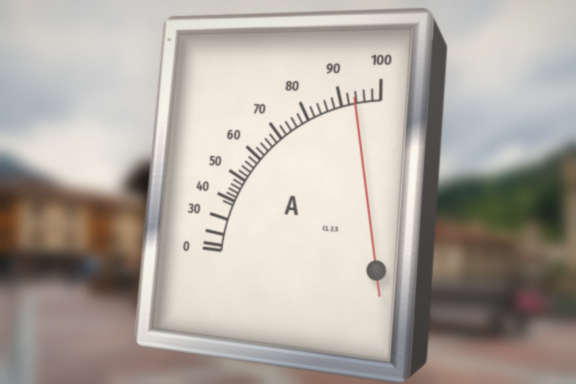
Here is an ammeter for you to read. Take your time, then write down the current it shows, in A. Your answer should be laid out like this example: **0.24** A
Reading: **94** A
